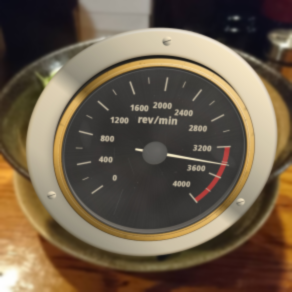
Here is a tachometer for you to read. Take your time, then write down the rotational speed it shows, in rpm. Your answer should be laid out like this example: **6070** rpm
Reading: **3400** rpm
